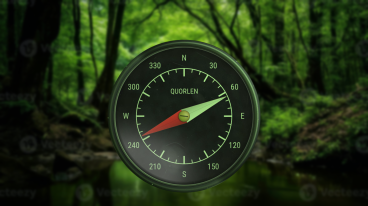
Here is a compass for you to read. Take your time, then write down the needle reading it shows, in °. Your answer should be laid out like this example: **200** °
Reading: **245** °
